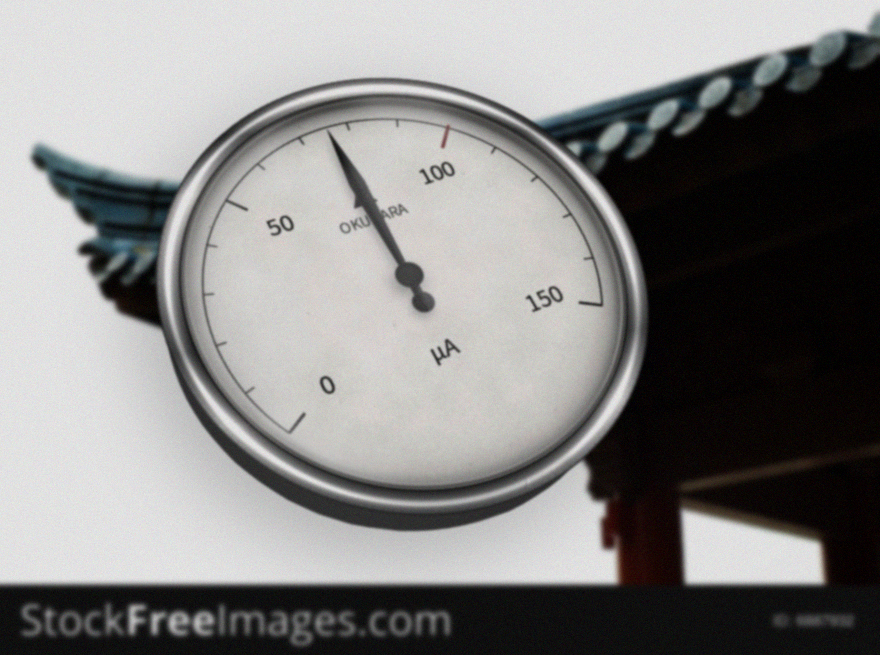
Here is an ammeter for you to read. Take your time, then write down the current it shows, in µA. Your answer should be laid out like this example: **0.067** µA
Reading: **75** µA
